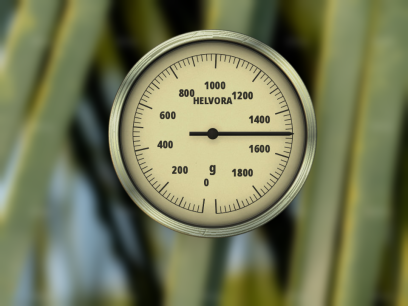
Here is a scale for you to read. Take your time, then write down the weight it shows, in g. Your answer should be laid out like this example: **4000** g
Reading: **1500** g
